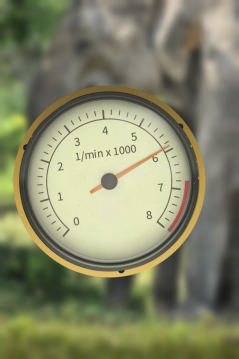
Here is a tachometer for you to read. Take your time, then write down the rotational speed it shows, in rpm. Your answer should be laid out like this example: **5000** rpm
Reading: **5900** rpm
